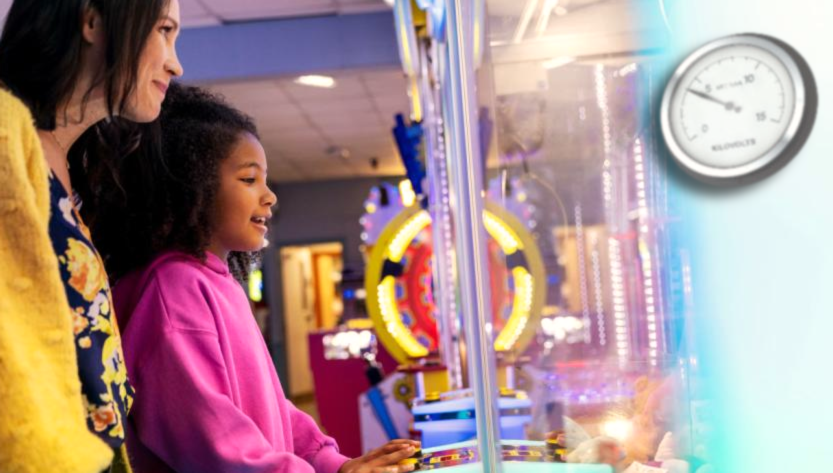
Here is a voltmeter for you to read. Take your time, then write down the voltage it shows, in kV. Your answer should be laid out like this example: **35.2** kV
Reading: **4** kV
